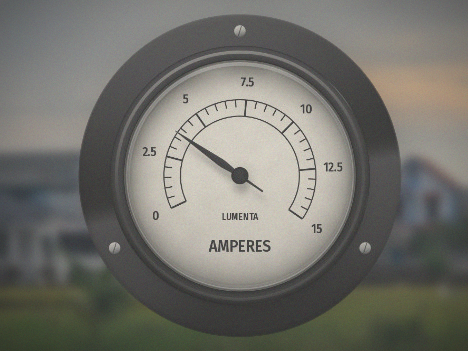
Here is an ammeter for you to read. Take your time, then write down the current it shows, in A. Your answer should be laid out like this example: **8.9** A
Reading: **3.75** A
